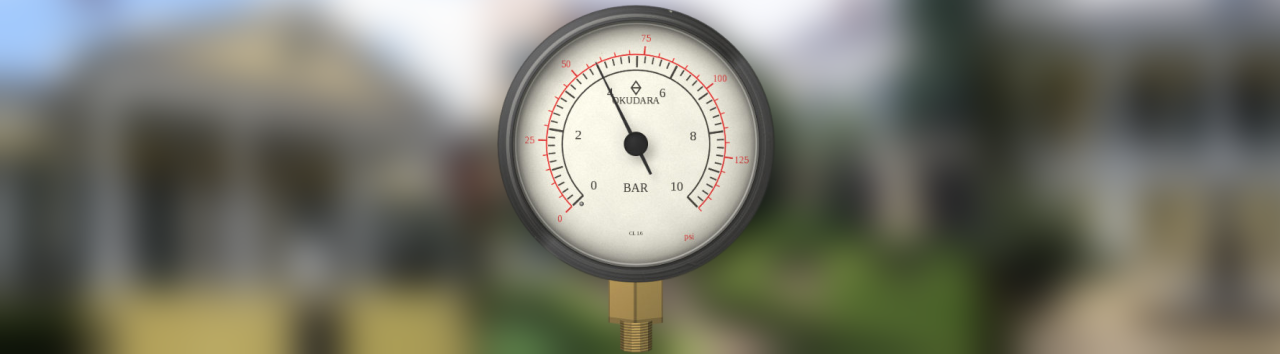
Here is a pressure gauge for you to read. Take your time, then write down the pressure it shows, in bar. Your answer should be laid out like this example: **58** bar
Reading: **4** bar
